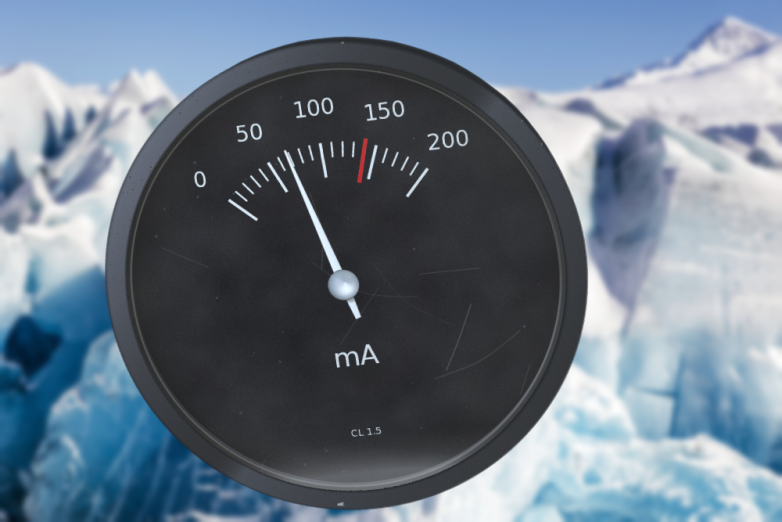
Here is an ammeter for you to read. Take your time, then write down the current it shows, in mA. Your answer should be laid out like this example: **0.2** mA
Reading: **70** mA
